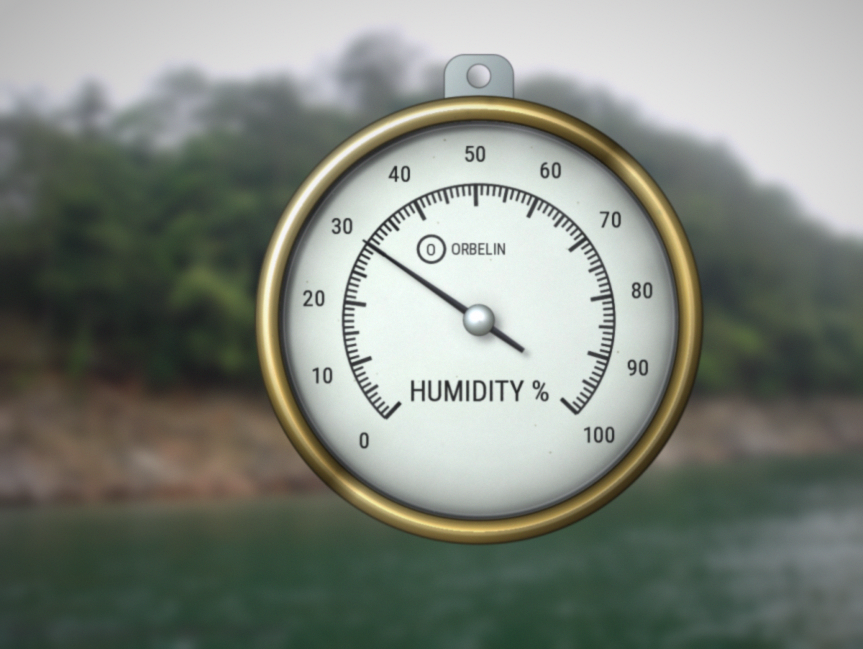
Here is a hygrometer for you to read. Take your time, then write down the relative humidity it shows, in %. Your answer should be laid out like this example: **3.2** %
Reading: **30** %
